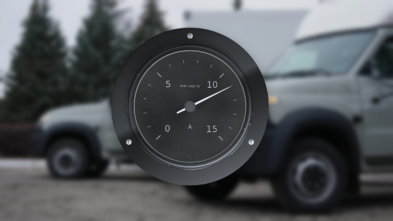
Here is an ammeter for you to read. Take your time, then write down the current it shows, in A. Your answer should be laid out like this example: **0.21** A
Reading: **11** A
